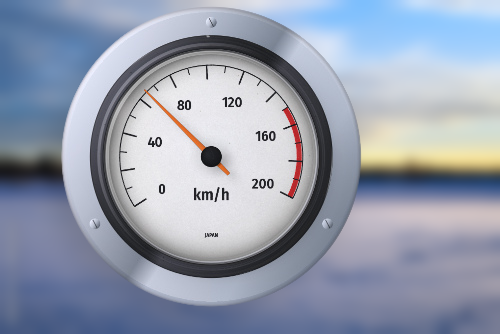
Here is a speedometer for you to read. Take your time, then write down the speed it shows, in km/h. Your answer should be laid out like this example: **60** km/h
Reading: **65** km/h
